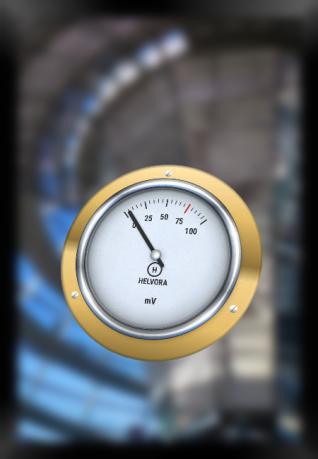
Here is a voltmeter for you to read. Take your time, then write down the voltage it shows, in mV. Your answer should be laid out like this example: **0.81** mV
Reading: **5** mV
